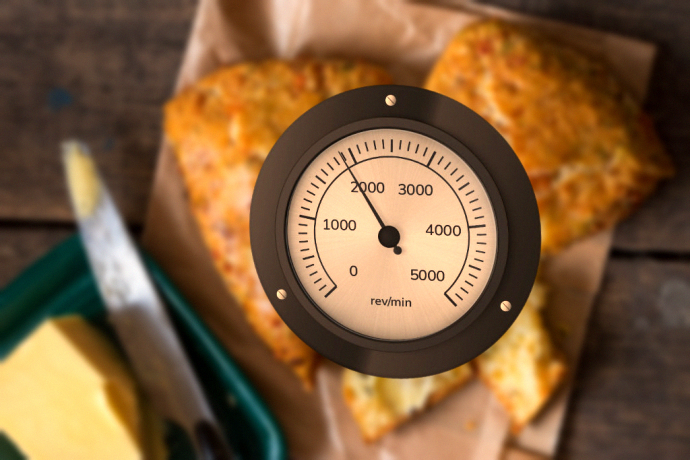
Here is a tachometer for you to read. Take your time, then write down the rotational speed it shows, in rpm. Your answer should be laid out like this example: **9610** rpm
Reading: **1900** rpm
